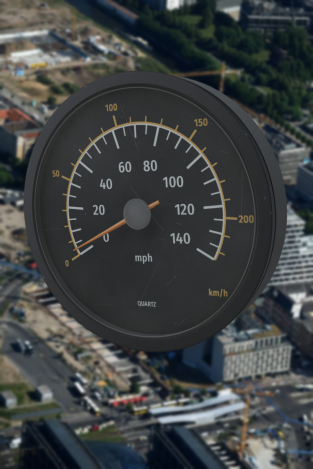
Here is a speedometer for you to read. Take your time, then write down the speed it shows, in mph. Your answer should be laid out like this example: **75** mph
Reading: **2.5** mph
